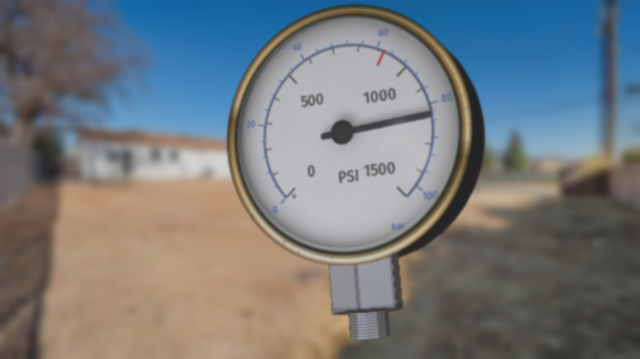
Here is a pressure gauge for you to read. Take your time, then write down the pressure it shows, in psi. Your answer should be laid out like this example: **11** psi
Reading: **1200** psi
